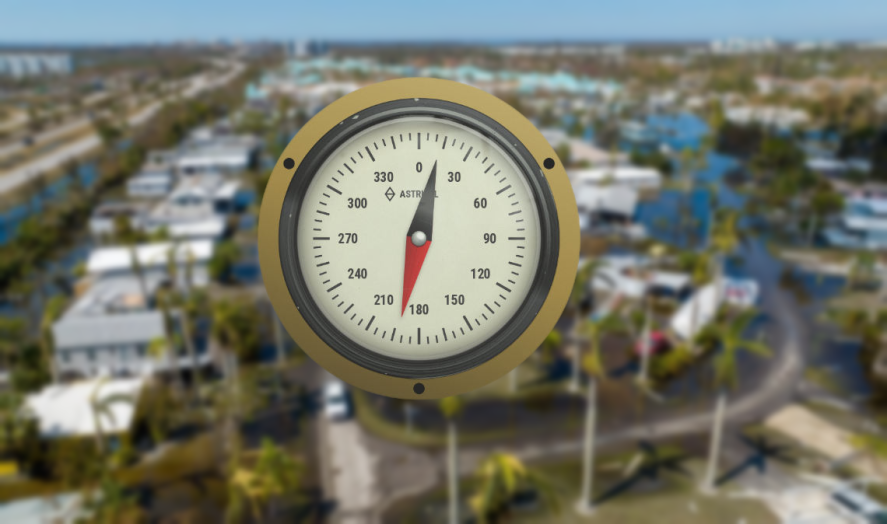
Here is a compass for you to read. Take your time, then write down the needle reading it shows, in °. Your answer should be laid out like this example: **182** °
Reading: **192.5** °
